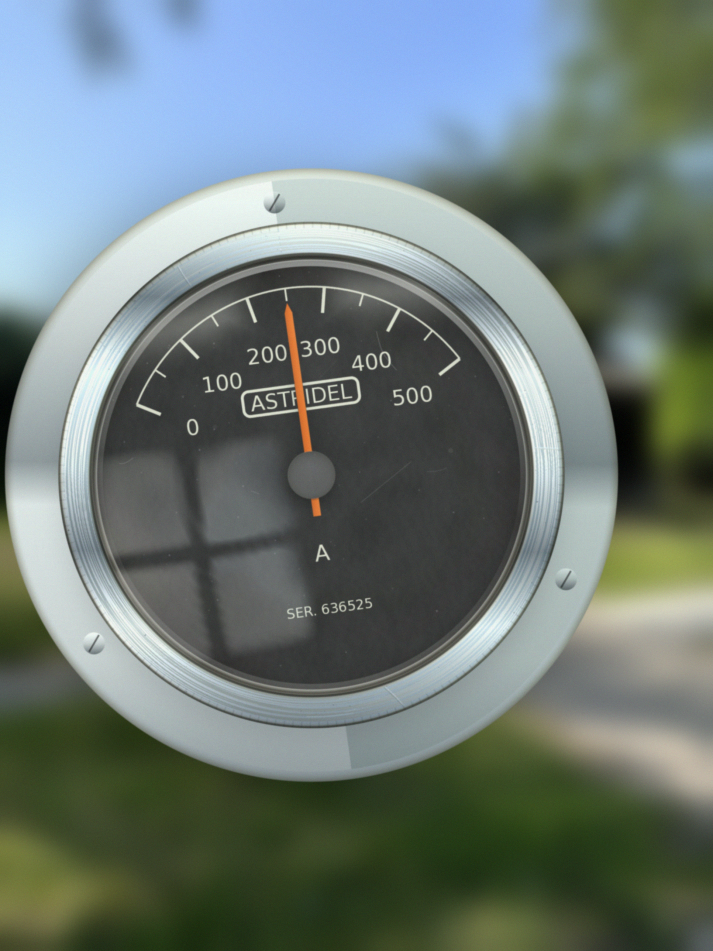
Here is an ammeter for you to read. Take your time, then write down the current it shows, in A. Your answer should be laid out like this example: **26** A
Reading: **250** A
